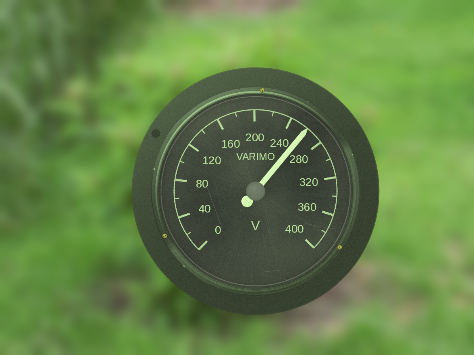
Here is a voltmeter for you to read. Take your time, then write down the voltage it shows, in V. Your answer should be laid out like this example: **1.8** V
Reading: **260** V
